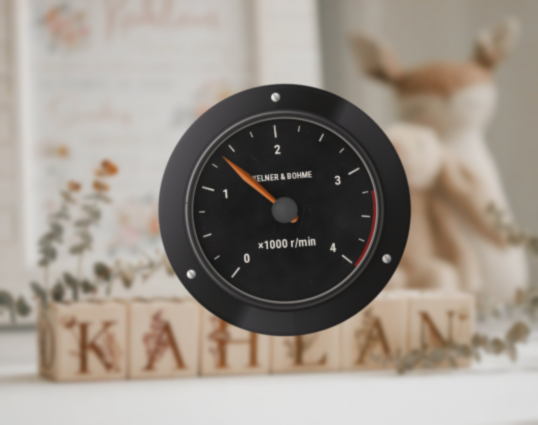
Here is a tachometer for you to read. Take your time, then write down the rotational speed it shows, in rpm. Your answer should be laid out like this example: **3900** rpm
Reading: **1375** rpm
